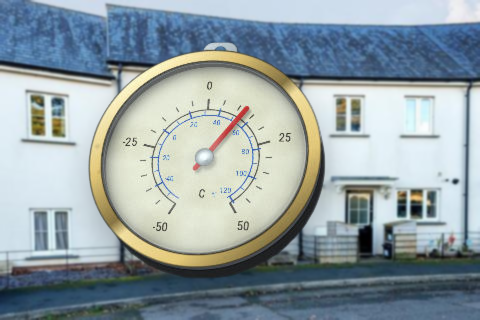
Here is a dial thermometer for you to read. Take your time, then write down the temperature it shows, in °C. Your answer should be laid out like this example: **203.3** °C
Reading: **12.5** °C
